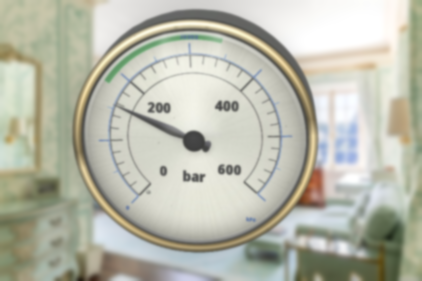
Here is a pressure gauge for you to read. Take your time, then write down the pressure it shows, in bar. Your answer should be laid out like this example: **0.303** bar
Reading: **160** bar
